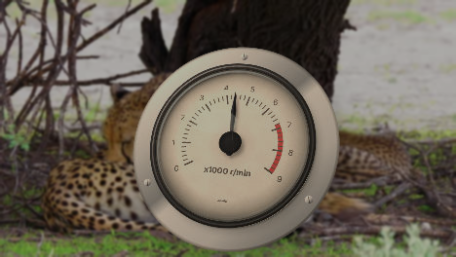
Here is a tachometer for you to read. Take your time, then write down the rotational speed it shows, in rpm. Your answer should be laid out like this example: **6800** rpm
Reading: **4400** rpm
